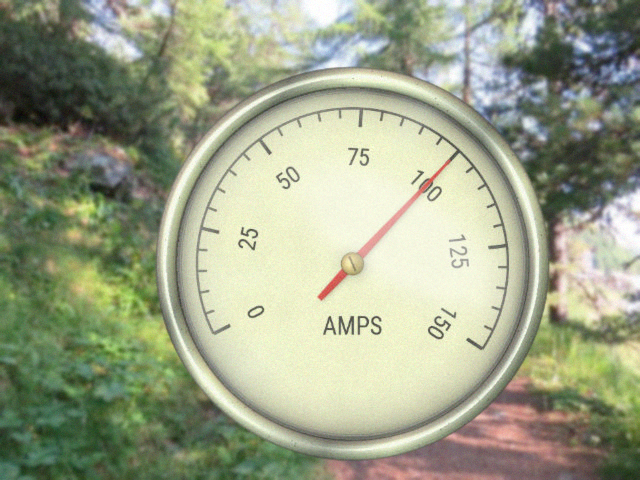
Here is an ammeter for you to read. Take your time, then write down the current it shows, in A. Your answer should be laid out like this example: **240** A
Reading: **100** A
